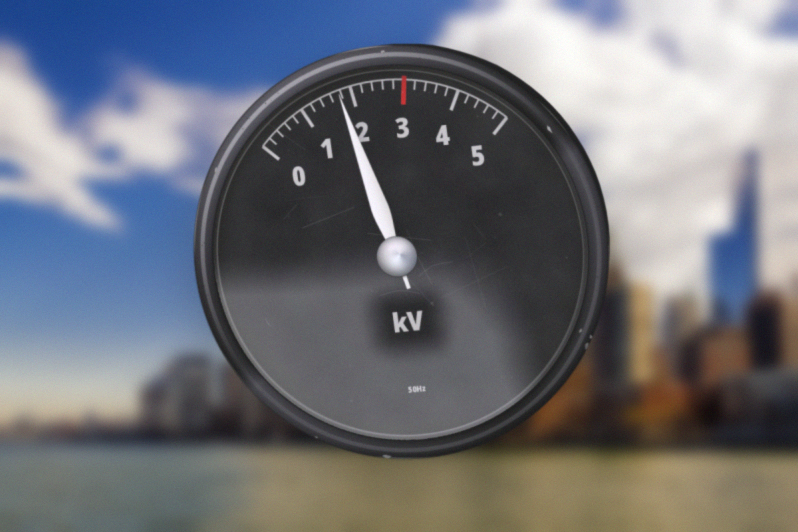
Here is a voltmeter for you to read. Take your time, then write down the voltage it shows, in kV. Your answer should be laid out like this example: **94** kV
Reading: **1.8** kV
